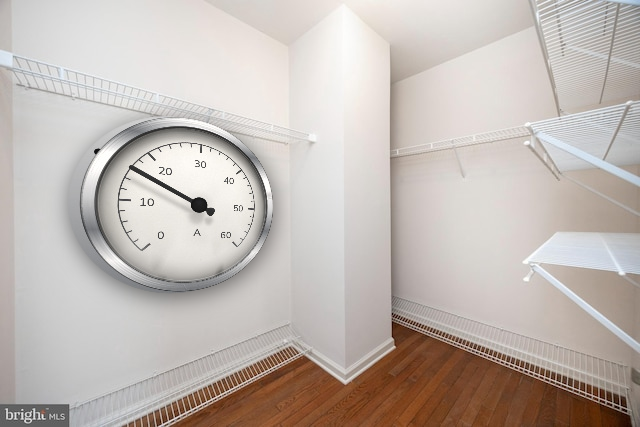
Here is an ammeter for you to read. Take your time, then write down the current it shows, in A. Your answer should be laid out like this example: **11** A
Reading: **16** A
